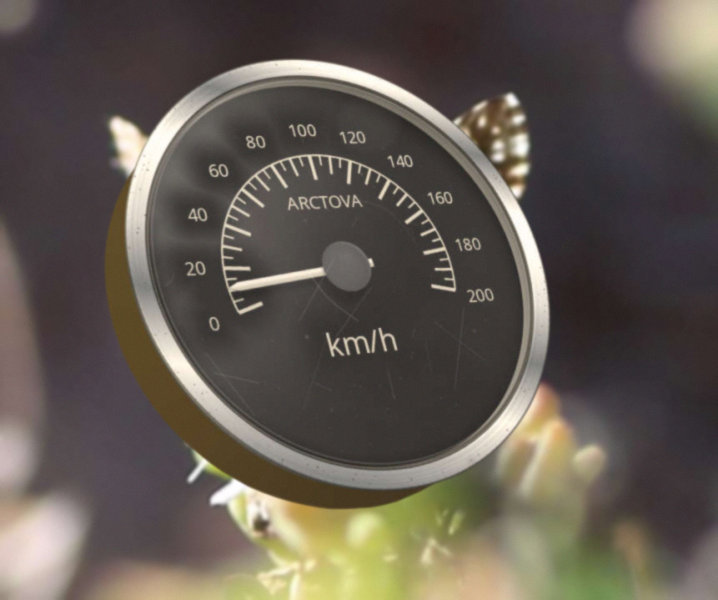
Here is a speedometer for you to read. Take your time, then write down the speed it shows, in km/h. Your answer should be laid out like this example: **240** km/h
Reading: **10** km/h
